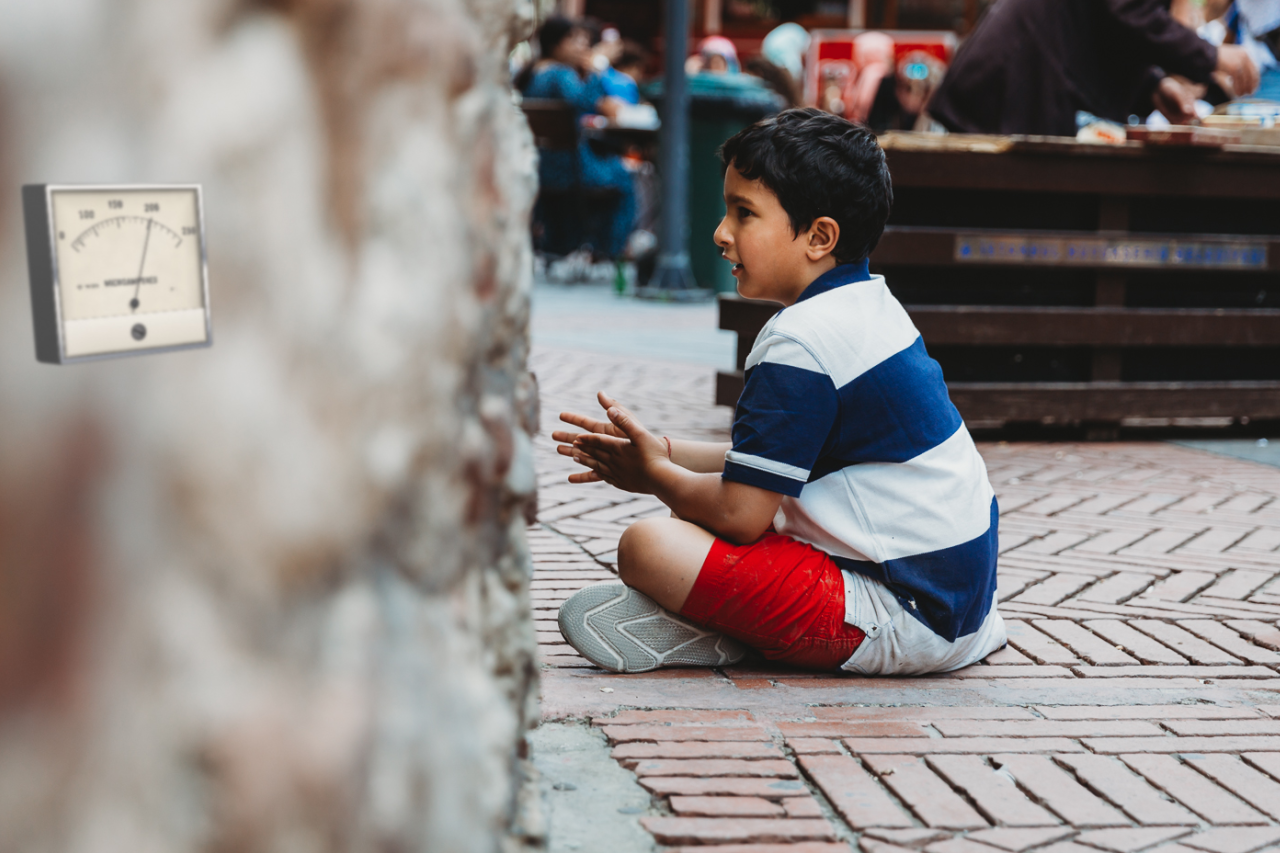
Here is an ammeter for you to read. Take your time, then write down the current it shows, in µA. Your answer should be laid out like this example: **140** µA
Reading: **200** µA
